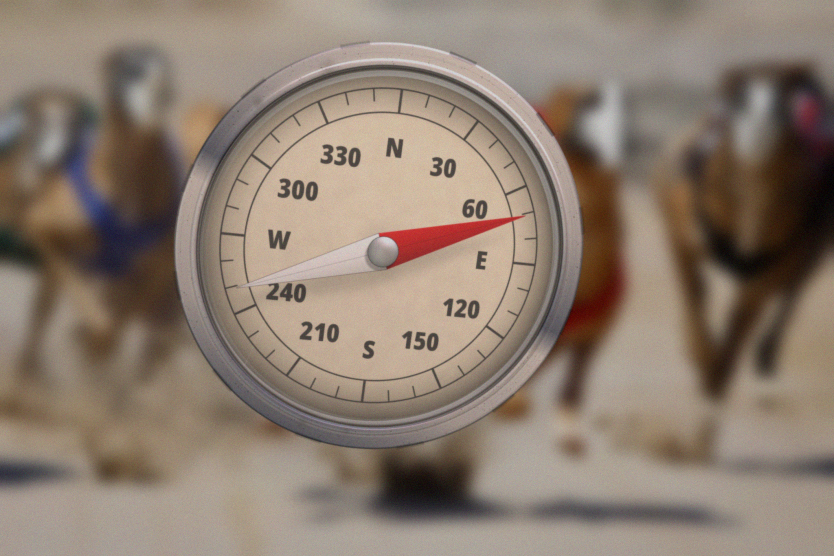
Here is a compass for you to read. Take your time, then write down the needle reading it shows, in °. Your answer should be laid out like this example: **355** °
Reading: **70** °
